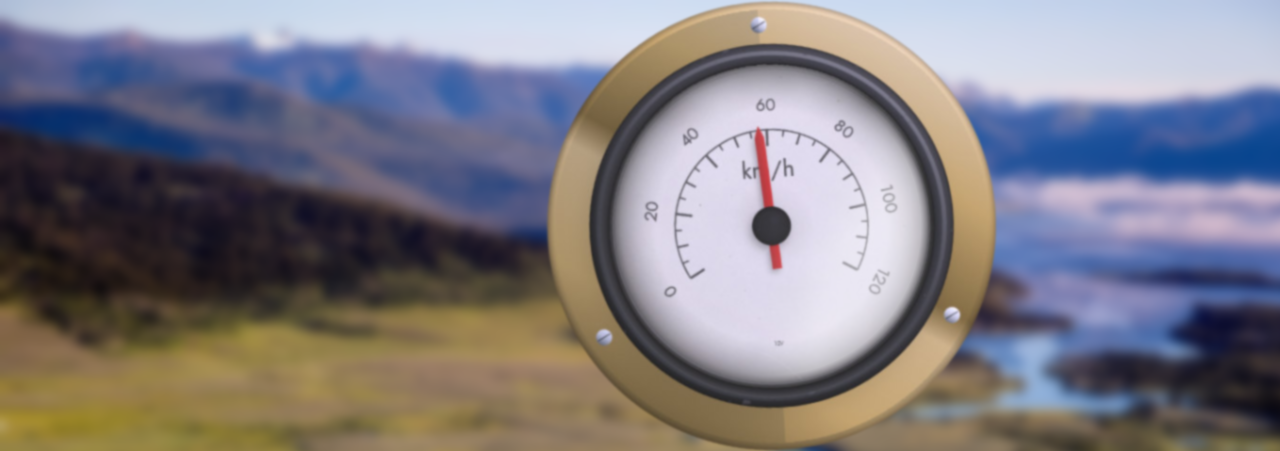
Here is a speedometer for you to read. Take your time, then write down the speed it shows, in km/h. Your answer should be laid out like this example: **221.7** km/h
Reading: **57.5** km/h
